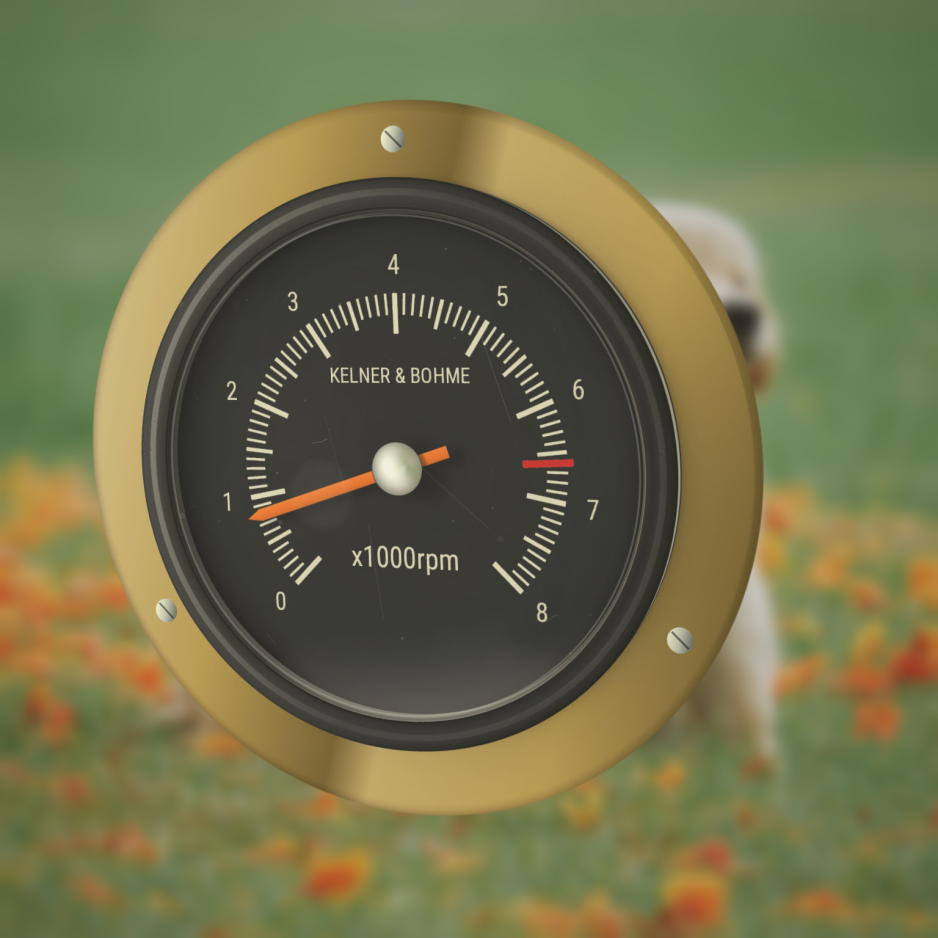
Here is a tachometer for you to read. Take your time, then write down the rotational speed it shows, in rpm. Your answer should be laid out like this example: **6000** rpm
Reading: **800** rpm
